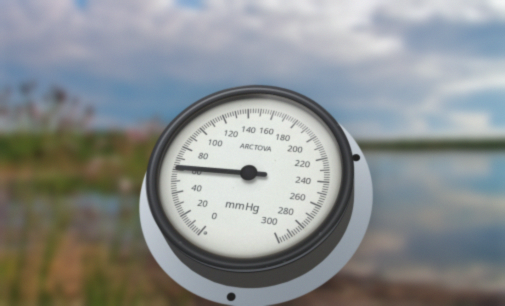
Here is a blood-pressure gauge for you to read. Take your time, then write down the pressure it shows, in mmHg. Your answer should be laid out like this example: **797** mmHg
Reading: **60** mmHg
